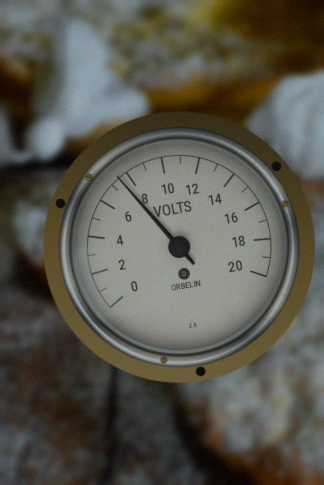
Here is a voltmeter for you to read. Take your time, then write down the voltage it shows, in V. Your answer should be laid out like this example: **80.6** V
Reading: **7.5** V
